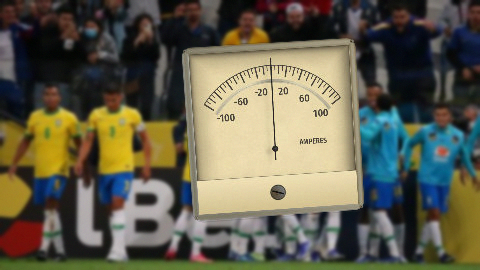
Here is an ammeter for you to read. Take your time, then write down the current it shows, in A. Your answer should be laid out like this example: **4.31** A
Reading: **0** A
